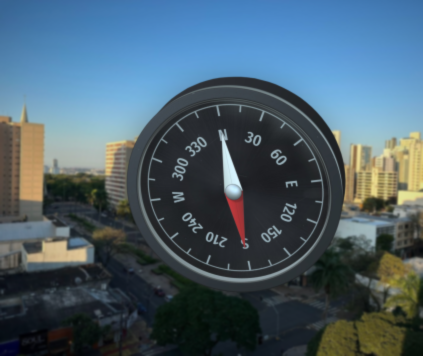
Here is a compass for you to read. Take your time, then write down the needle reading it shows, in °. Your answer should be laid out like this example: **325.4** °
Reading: **180** °
